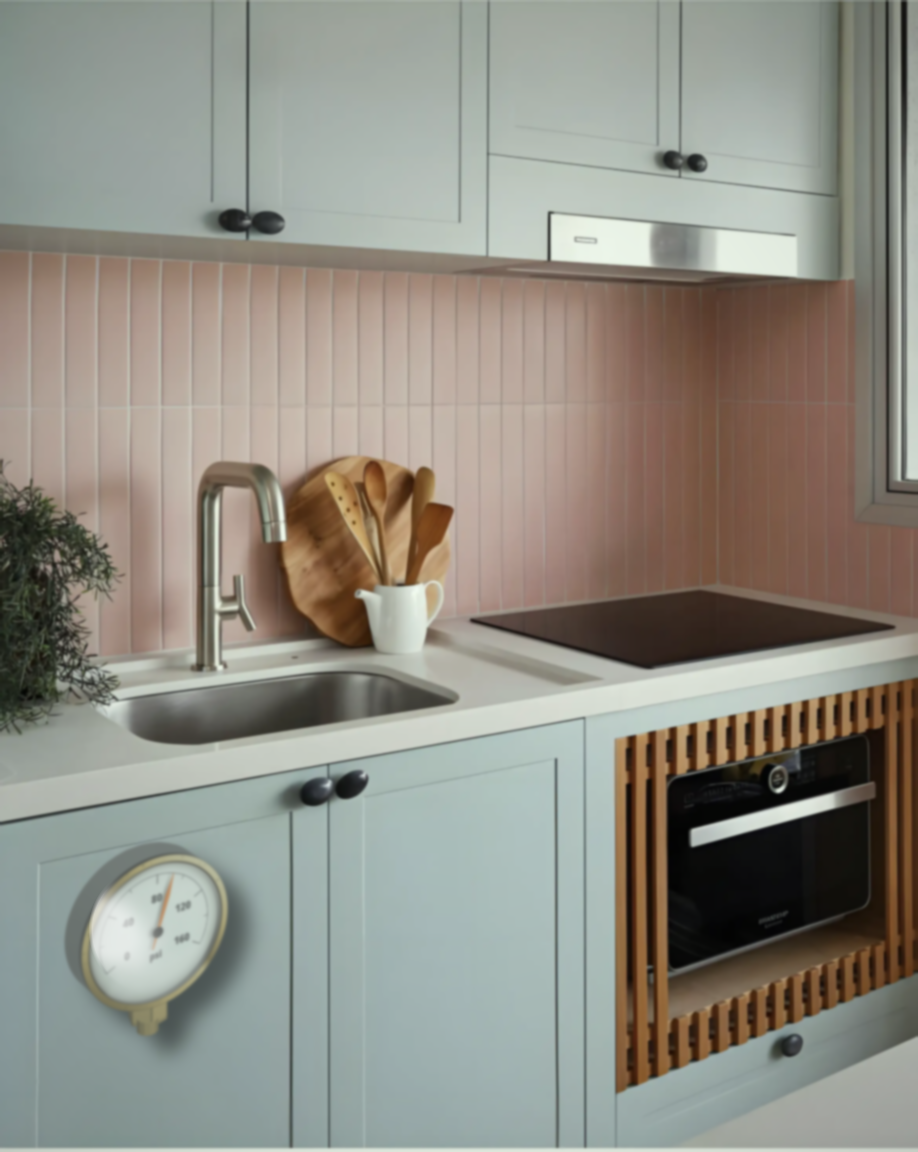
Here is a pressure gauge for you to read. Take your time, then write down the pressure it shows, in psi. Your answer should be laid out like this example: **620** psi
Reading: **90** psi
